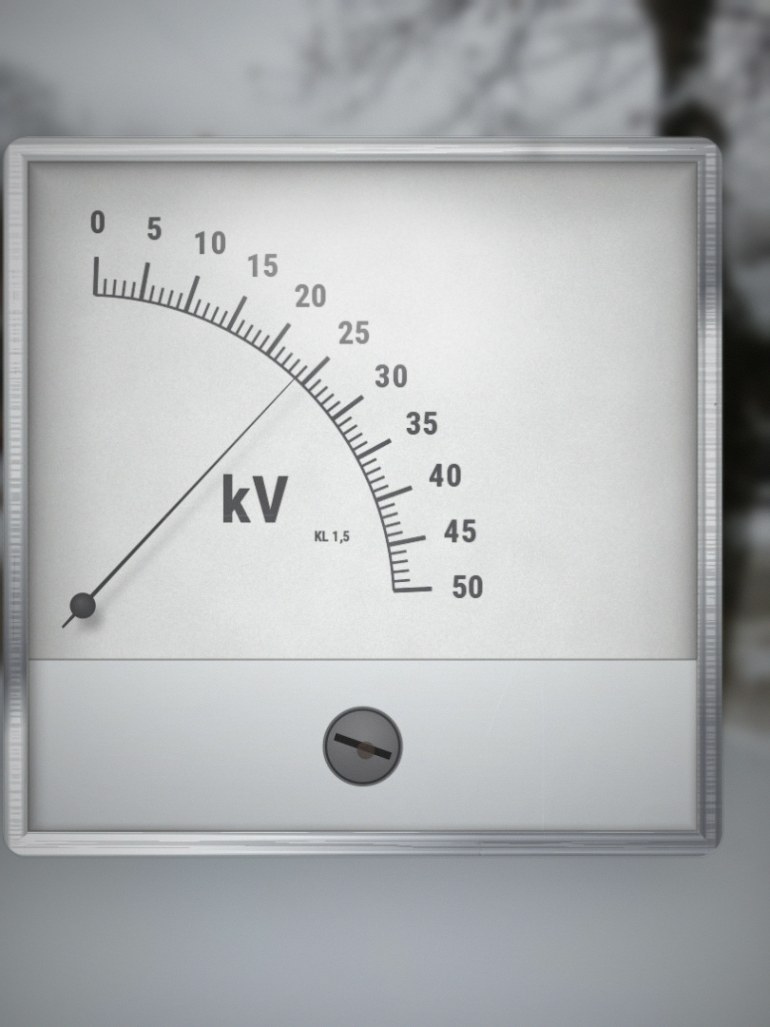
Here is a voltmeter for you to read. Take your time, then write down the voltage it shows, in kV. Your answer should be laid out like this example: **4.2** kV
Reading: **24** kV
